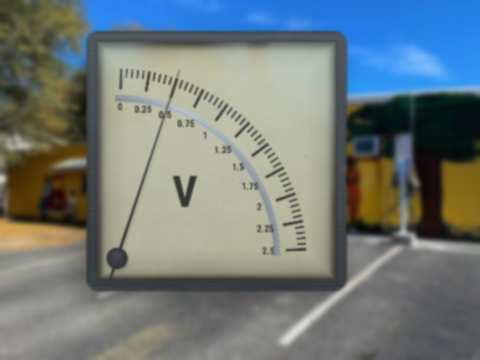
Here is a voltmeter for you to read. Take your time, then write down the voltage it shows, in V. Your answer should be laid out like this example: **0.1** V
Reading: **0.5** V
